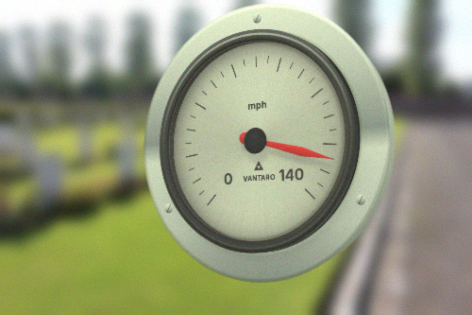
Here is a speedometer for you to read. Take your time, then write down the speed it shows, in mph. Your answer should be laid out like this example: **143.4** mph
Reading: **125** mph
